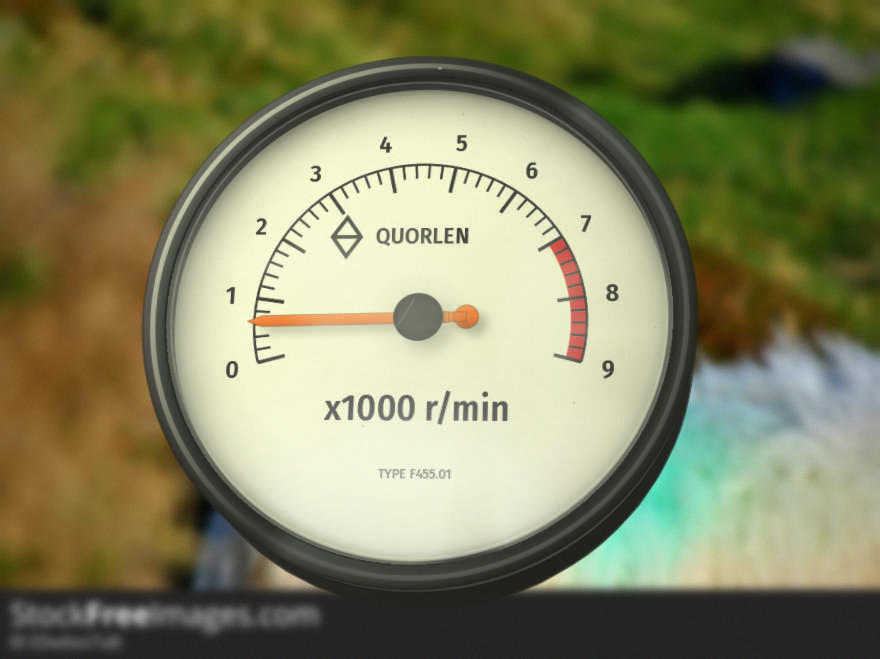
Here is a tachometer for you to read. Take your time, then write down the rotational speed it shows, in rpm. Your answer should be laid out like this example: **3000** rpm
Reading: **600** rpm
